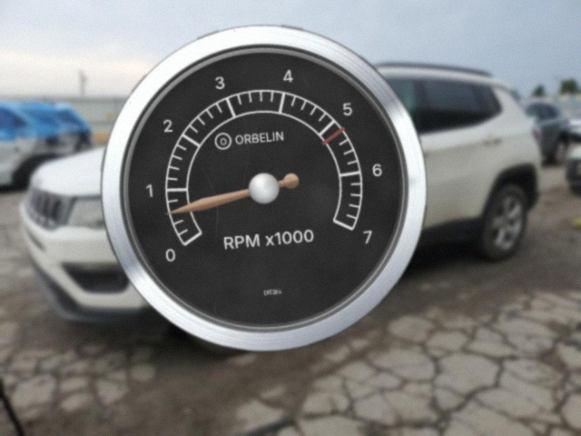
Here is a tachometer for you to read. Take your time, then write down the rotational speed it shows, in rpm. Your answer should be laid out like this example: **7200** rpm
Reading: **600** rpm
